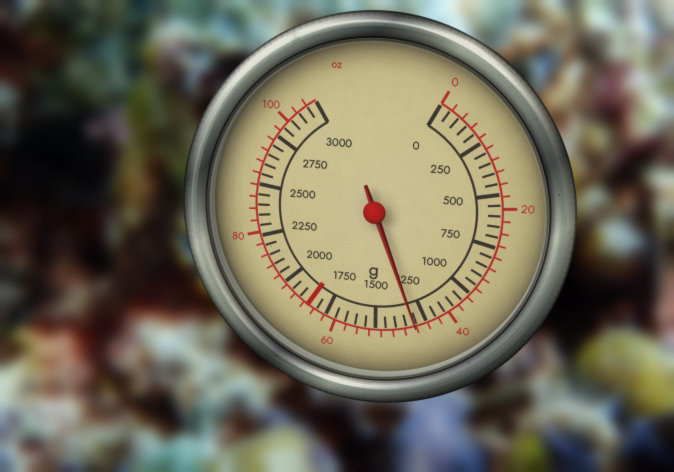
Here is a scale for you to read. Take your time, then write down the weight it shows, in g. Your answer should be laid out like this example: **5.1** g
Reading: **1300** g
